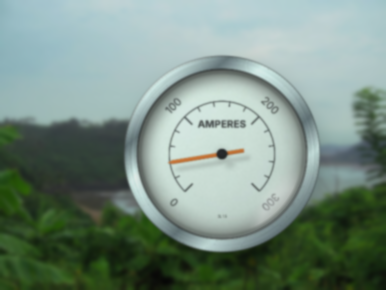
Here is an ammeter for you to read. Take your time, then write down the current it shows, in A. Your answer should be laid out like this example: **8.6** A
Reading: **40** A
